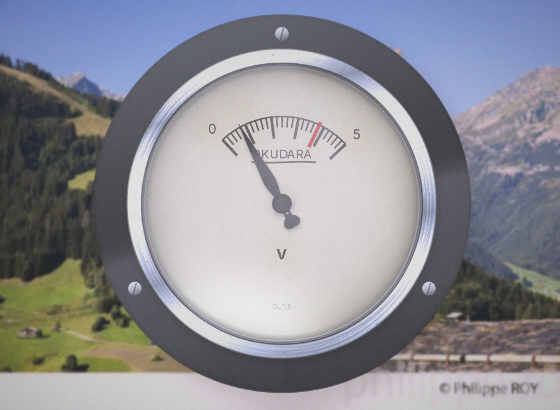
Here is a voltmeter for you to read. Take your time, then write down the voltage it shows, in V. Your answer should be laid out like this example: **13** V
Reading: **0.8** V
